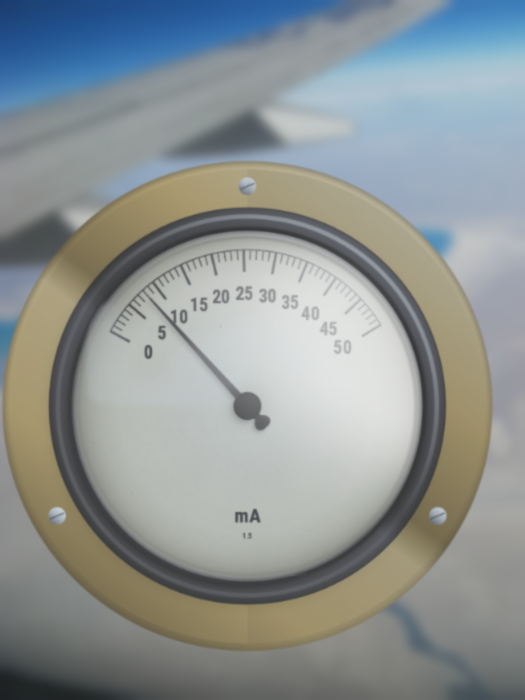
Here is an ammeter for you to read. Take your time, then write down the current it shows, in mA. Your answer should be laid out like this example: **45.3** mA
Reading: **8** mA
